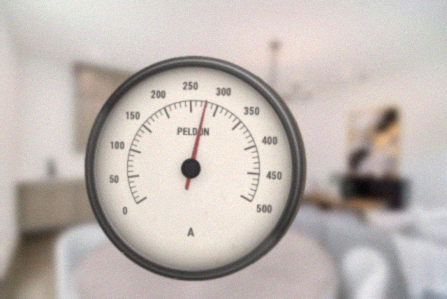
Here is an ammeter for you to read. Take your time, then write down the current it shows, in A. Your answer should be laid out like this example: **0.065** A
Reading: **280** A
